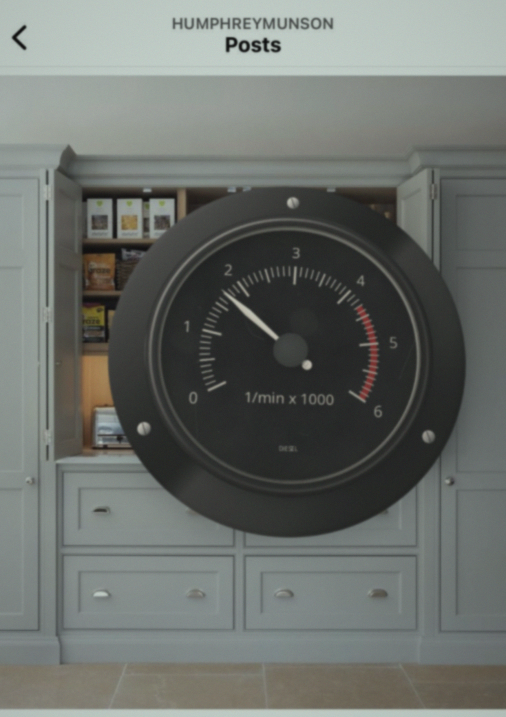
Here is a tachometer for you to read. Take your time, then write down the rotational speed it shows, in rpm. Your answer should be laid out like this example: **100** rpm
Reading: **1700** rpm
